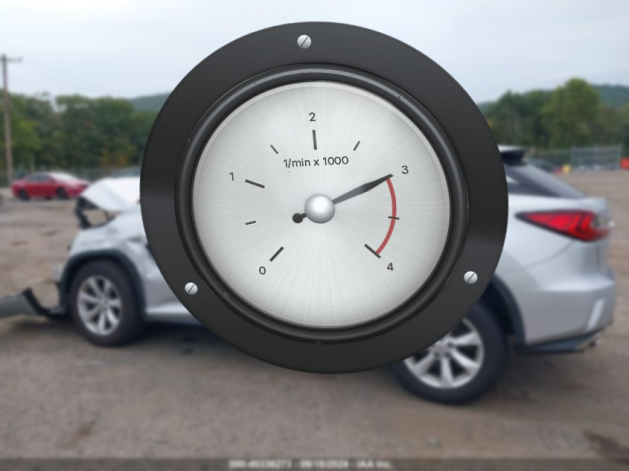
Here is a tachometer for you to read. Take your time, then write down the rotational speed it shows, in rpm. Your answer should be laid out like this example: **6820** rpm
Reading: **3000** rpm
